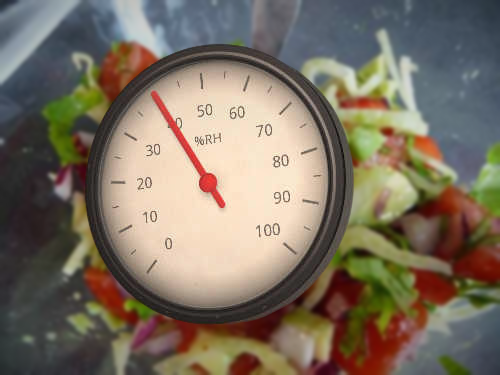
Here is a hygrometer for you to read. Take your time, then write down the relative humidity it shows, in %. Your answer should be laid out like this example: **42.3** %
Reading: **40** %
